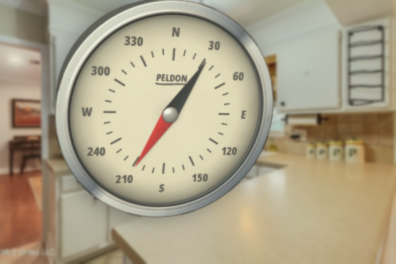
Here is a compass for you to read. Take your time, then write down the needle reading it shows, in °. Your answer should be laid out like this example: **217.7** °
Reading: **210** °
